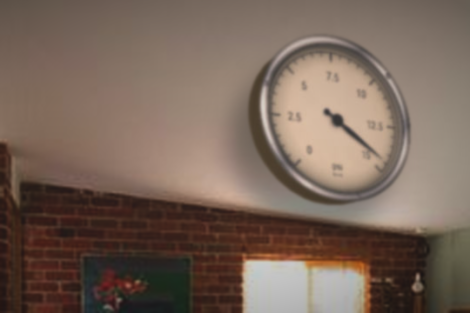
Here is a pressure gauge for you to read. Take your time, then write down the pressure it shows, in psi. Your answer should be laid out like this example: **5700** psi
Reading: **14.5** psi
